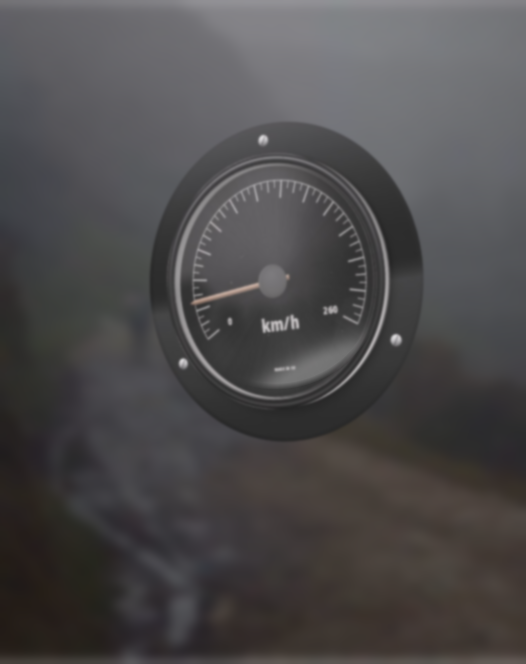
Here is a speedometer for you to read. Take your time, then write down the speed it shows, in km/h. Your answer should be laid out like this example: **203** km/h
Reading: **25** km/h
